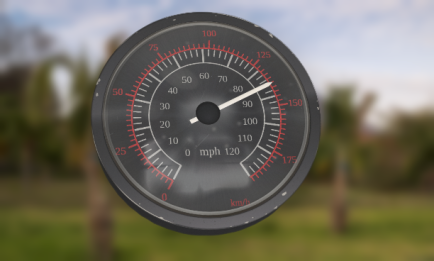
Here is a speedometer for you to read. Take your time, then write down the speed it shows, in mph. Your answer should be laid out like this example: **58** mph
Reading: **86** mph
